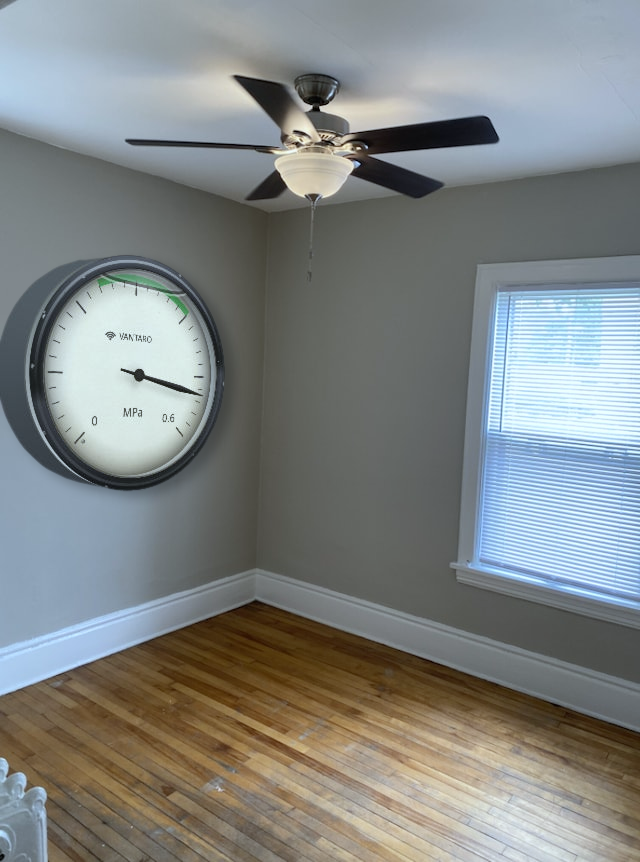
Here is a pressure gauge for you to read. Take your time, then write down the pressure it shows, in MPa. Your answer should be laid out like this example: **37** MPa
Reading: **0.53** MPa
